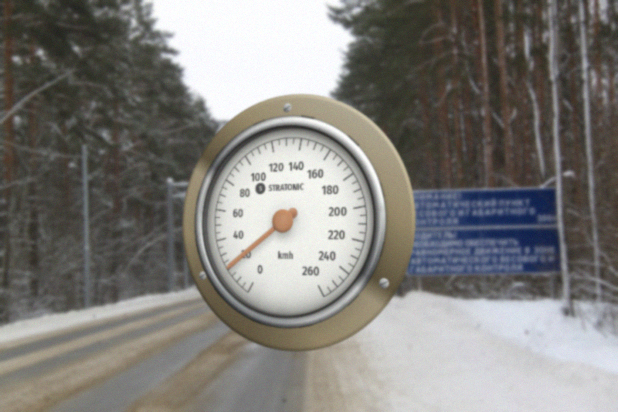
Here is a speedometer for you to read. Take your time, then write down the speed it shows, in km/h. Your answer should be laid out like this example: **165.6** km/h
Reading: **20** km/h
